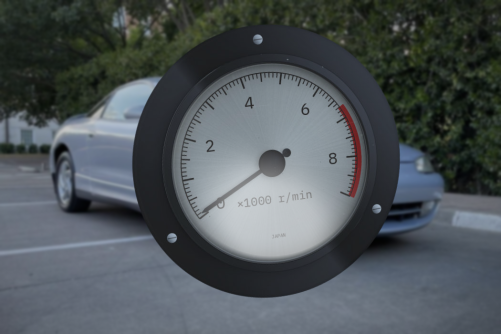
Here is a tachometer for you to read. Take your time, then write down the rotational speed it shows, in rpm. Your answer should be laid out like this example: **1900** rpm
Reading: **100** rpm
